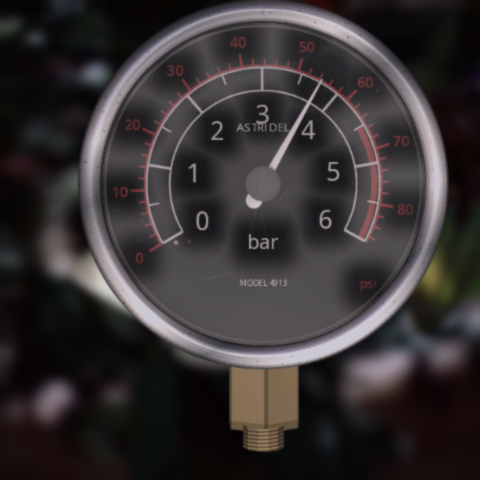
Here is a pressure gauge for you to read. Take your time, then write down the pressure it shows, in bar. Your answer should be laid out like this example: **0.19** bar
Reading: **3.75** bar
